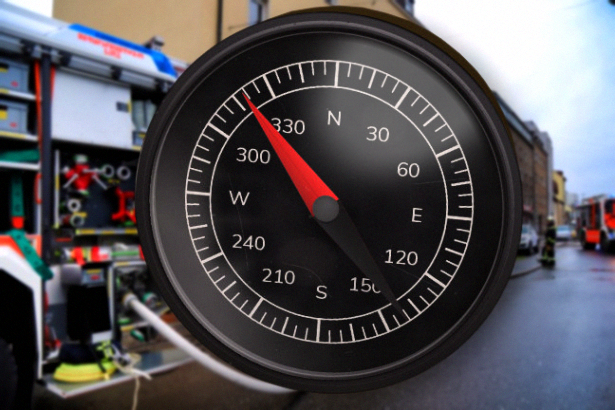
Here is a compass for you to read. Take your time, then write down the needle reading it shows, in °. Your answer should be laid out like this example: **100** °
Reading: **320** °
